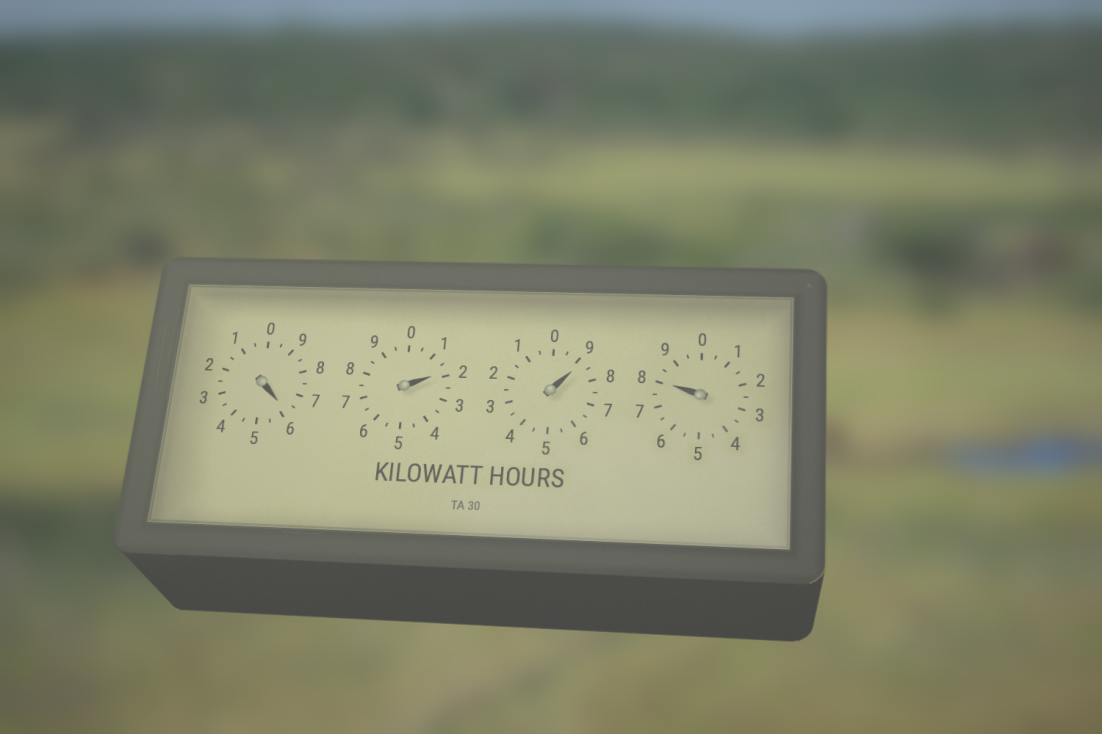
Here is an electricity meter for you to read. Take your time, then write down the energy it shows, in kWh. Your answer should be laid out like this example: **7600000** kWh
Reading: **6188** kWh
